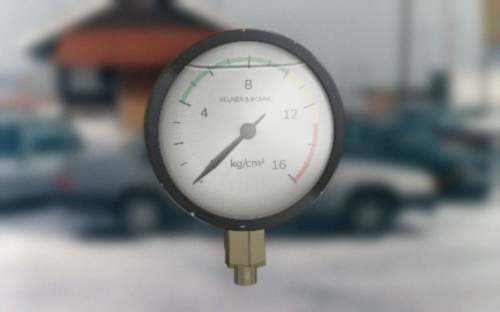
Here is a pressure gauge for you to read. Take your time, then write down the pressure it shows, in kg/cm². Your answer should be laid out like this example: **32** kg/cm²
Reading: **0** kg/cm²
